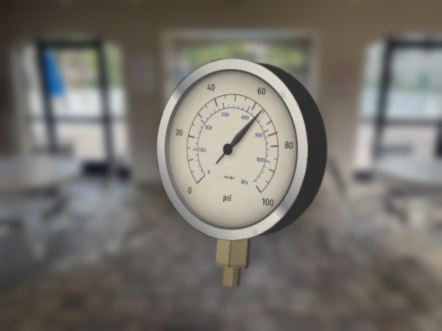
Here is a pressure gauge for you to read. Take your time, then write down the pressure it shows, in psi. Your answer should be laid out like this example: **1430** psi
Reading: **65** psi
